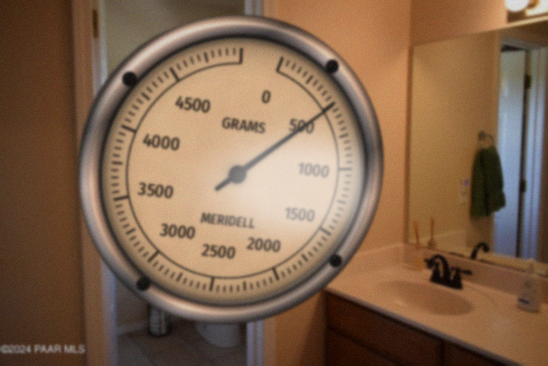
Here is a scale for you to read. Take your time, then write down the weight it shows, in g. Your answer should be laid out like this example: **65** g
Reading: **500** g
